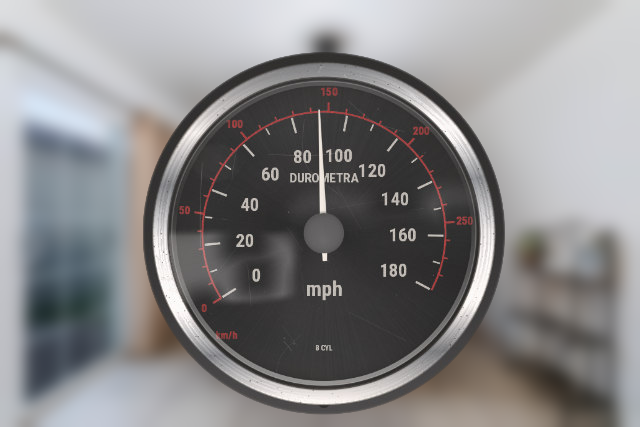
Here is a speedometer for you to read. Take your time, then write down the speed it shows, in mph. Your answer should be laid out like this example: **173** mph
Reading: **90** mph
